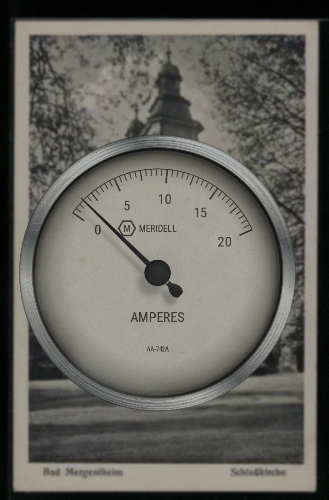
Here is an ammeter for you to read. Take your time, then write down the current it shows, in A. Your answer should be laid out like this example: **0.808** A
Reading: **1.5** A
